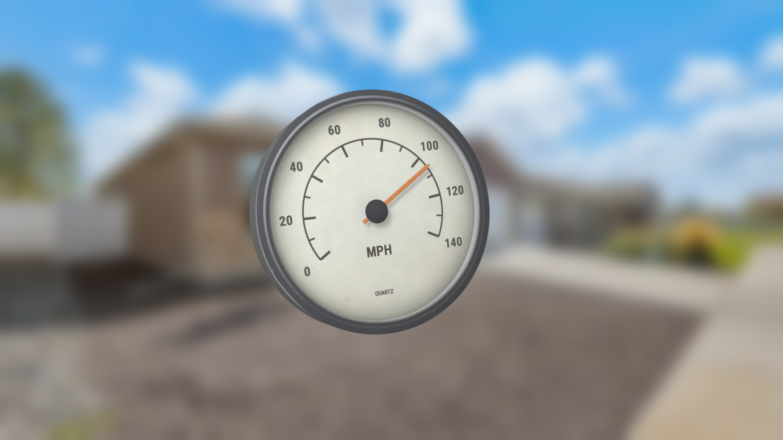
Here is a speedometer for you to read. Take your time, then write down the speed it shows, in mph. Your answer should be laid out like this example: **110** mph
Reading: **105** mph
